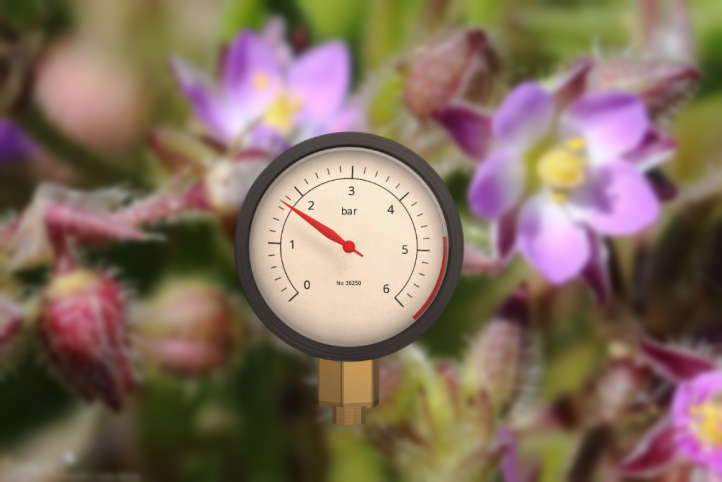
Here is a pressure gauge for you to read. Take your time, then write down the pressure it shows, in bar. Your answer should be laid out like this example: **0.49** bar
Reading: **1.7** bar
